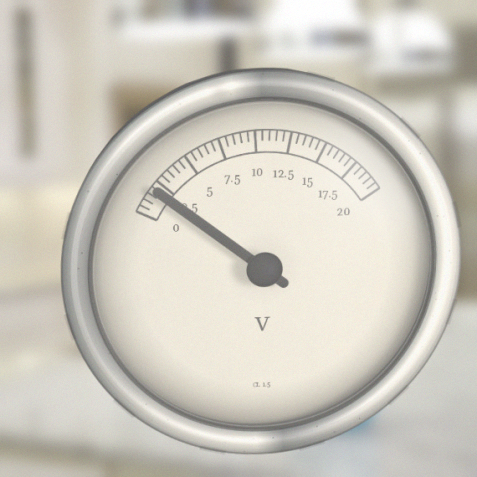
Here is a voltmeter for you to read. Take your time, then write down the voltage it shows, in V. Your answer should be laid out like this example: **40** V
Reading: **2** V
